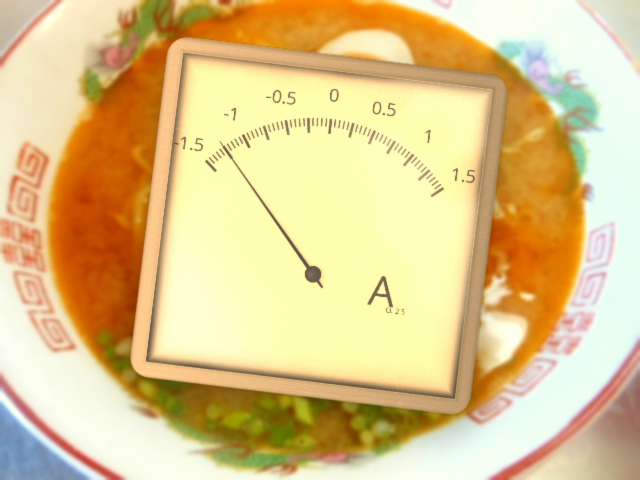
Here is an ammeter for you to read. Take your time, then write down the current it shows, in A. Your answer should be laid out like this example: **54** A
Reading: **-1.25** A
